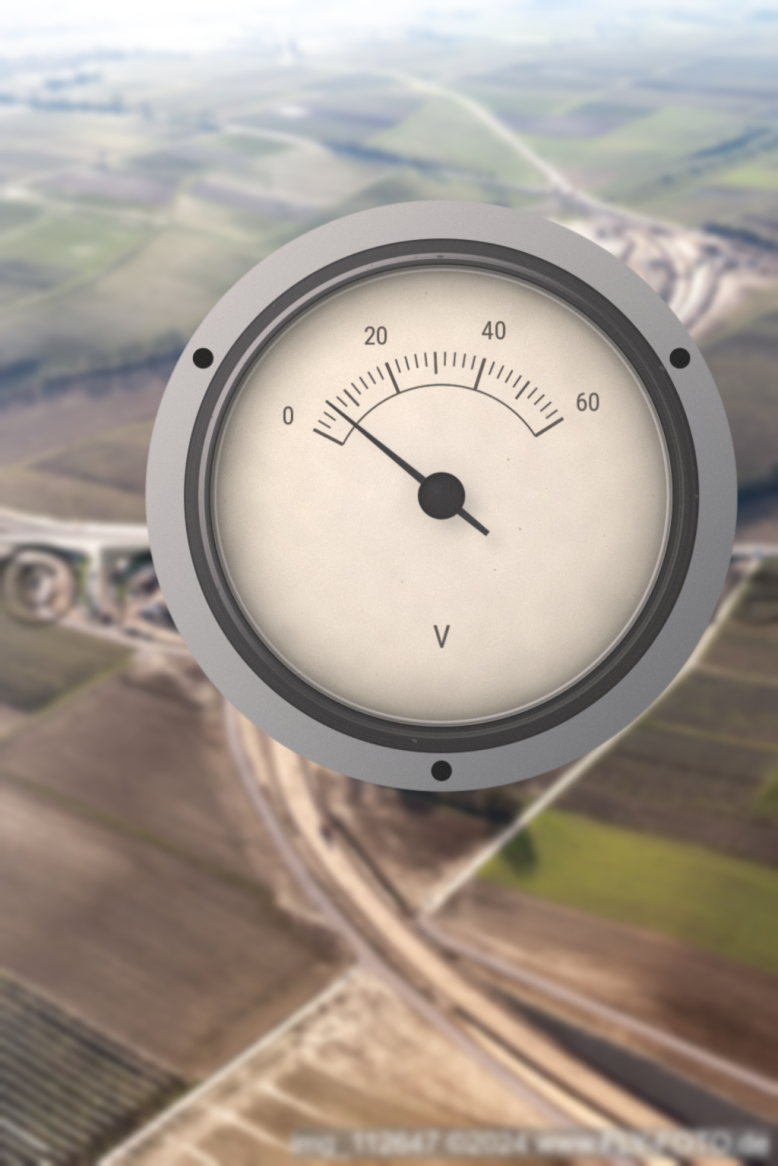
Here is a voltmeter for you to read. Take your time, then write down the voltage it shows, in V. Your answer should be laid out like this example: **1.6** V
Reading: **6** V
